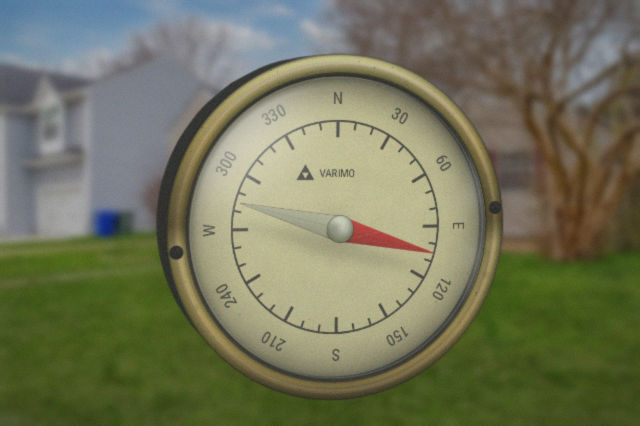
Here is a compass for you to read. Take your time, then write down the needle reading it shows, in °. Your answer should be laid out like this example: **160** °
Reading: **105** °
